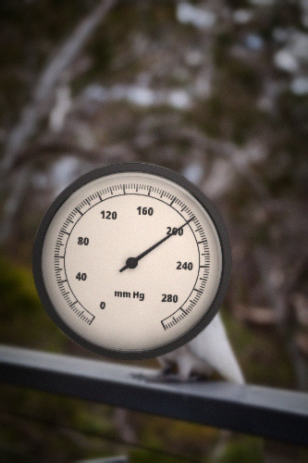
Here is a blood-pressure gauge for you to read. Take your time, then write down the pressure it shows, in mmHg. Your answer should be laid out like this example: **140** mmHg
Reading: **200** mmHg
